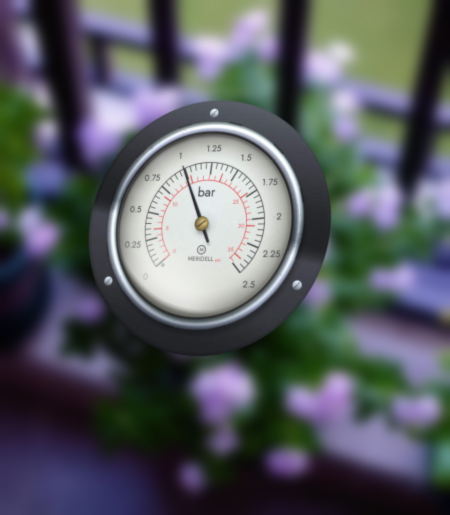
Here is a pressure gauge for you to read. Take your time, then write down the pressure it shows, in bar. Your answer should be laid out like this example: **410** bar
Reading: **1** bar
